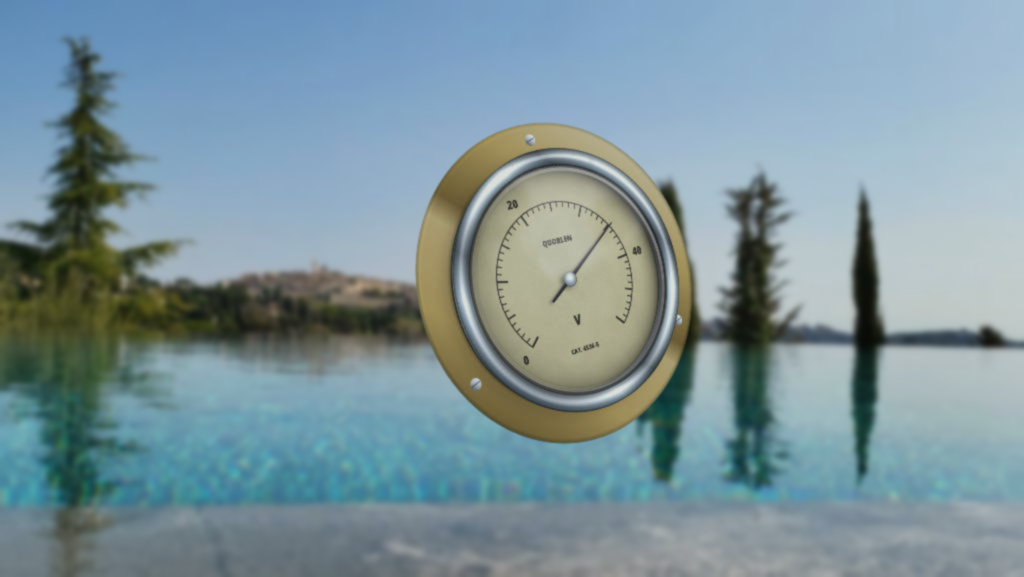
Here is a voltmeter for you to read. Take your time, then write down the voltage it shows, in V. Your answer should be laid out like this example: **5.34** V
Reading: **35** V
